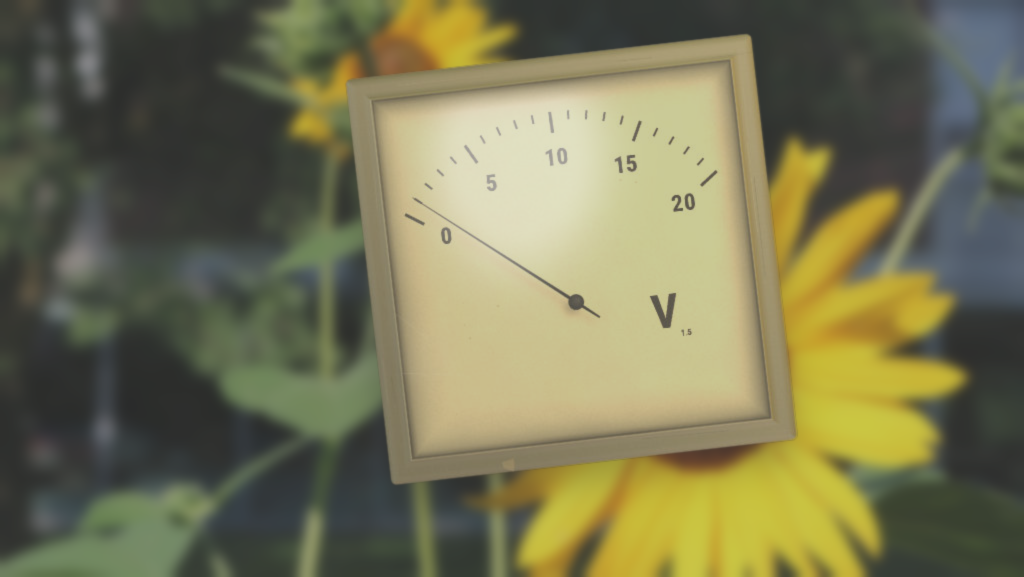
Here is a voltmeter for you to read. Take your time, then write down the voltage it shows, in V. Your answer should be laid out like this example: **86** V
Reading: **1** V
